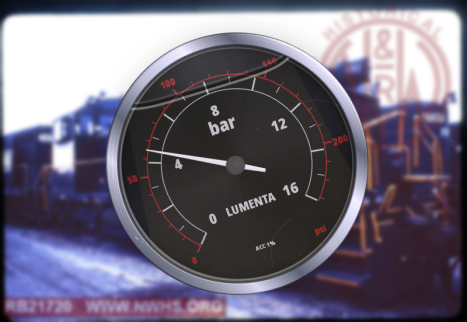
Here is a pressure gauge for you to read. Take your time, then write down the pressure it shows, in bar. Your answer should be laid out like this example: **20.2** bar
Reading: **4.5** bar
